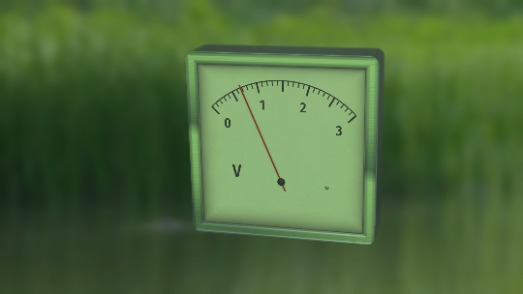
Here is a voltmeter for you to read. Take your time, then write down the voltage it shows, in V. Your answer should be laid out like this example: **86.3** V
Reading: **0.7** V
